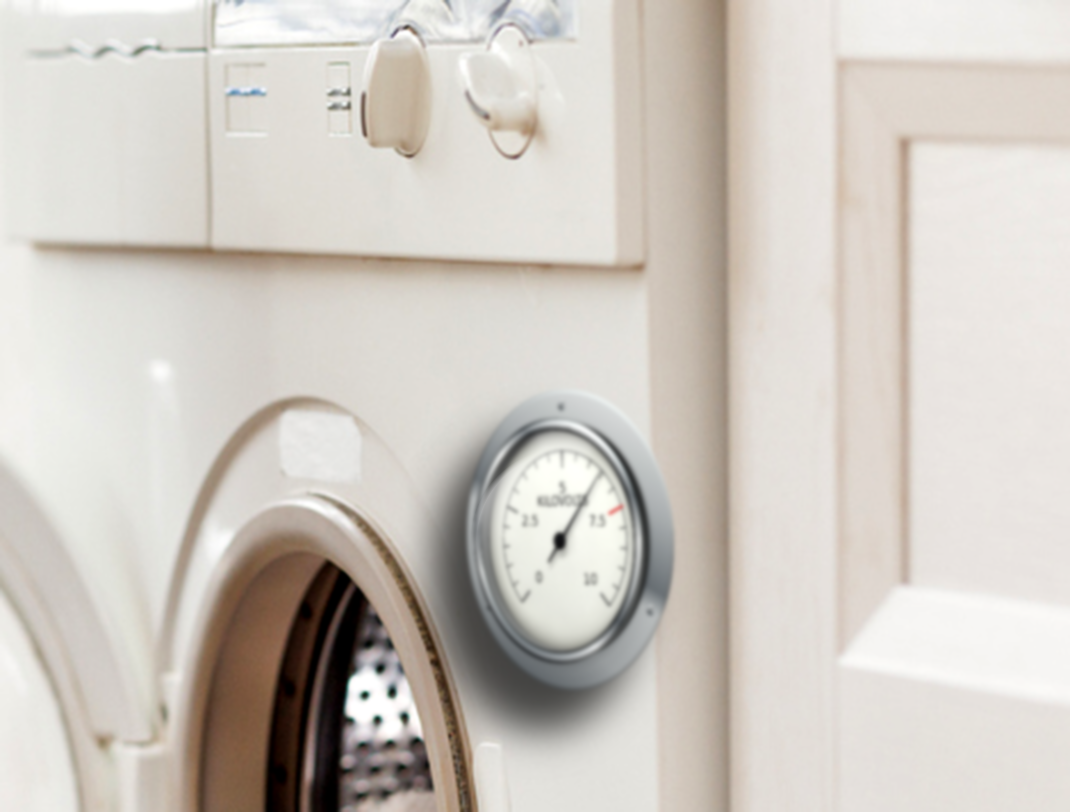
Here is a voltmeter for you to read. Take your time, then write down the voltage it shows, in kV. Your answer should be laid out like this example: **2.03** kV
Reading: **6.5** kV
